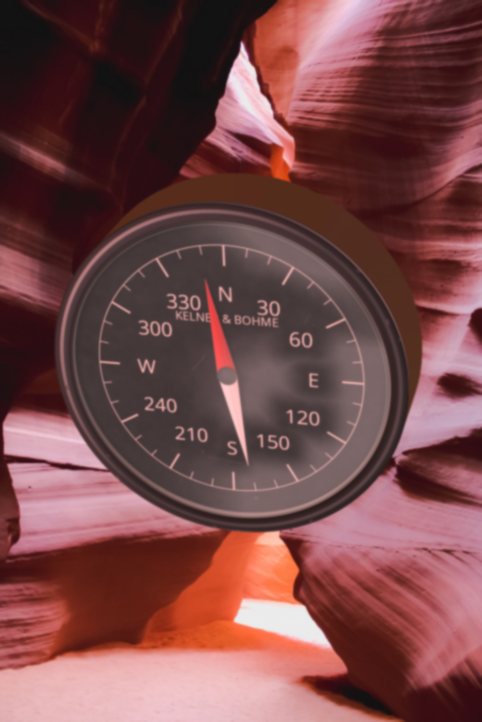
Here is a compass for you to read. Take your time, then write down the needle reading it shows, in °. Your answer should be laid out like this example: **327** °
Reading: **350** °
